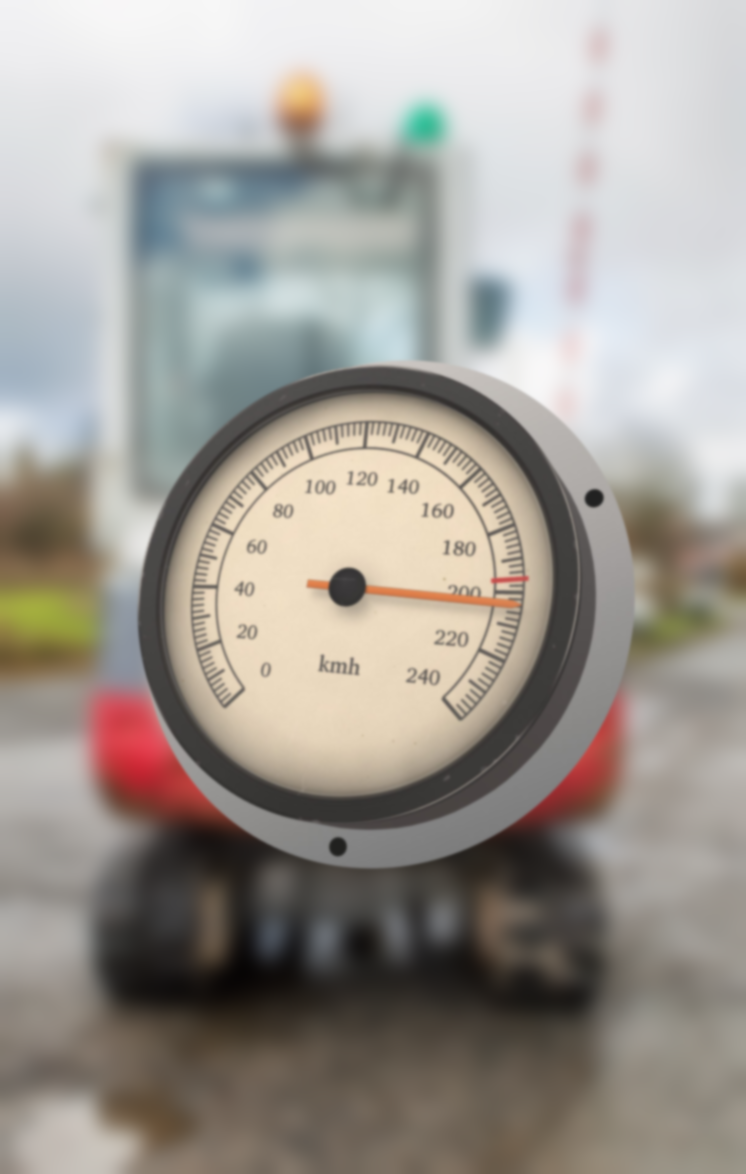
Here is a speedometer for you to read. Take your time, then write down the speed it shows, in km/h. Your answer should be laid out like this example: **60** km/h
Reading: **204** km/h
